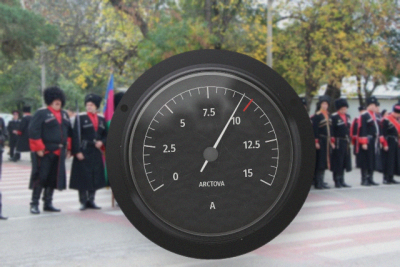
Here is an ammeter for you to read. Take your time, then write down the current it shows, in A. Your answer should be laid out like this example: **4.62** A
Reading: **9.5** A
